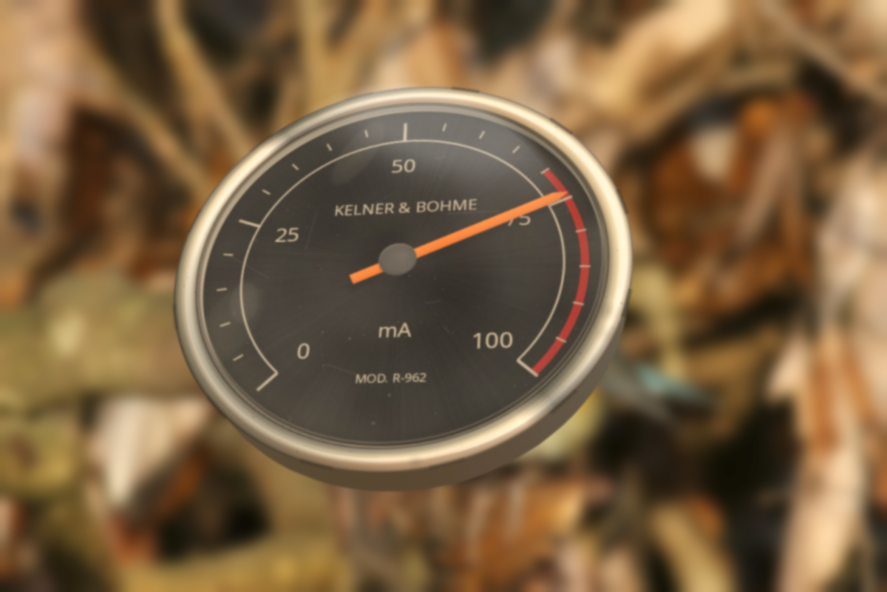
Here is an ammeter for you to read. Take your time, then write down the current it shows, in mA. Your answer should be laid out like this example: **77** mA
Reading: **75** mA
